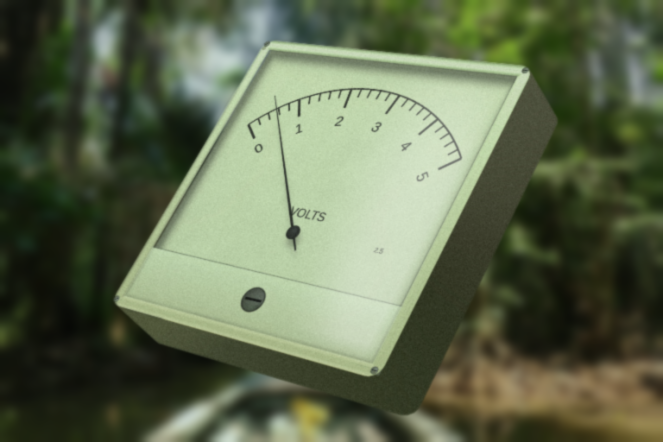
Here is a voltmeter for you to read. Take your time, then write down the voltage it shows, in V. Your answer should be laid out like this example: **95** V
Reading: **0.6** V
